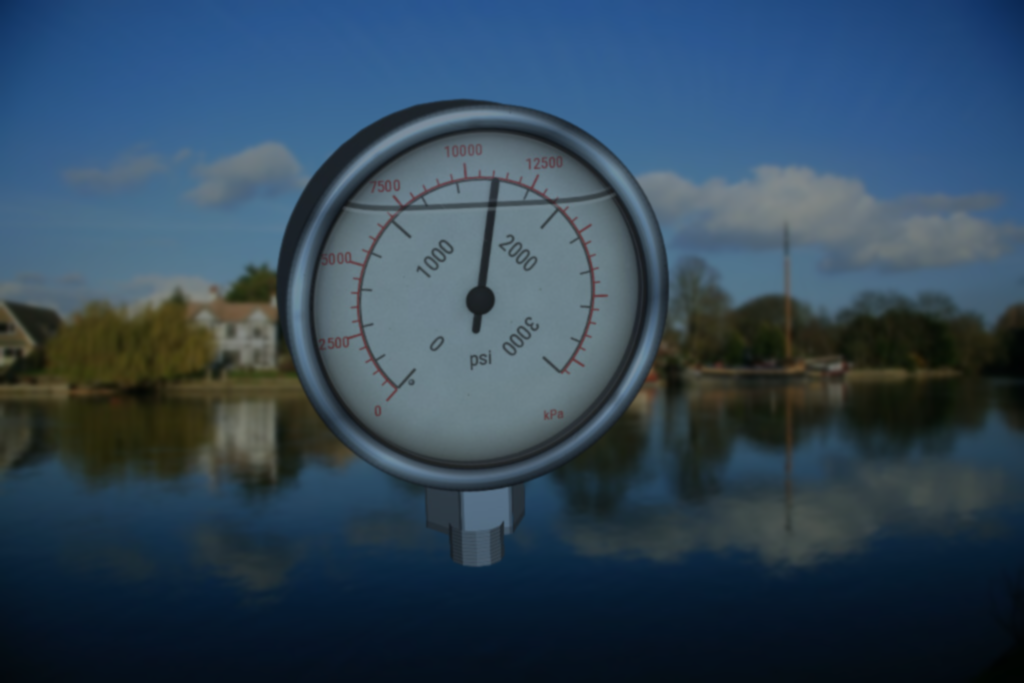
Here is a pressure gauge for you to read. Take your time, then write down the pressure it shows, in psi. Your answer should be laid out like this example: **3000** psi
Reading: **1600** psi
